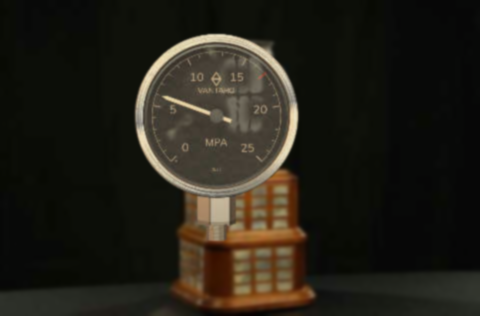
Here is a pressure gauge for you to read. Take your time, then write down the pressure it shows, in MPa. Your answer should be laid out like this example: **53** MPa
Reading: **6** MPa
